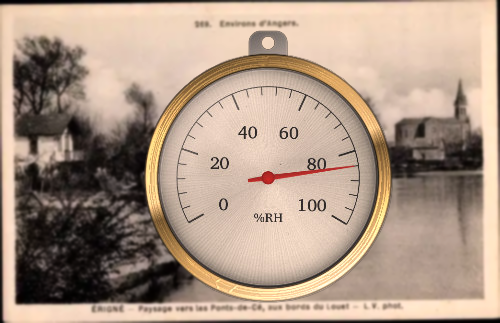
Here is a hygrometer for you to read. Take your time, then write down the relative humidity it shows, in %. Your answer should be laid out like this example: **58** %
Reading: **84** %
